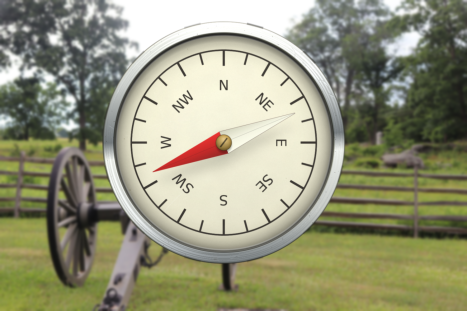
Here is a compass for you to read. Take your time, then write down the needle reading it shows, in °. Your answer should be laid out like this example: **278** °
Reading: **247.5** °
